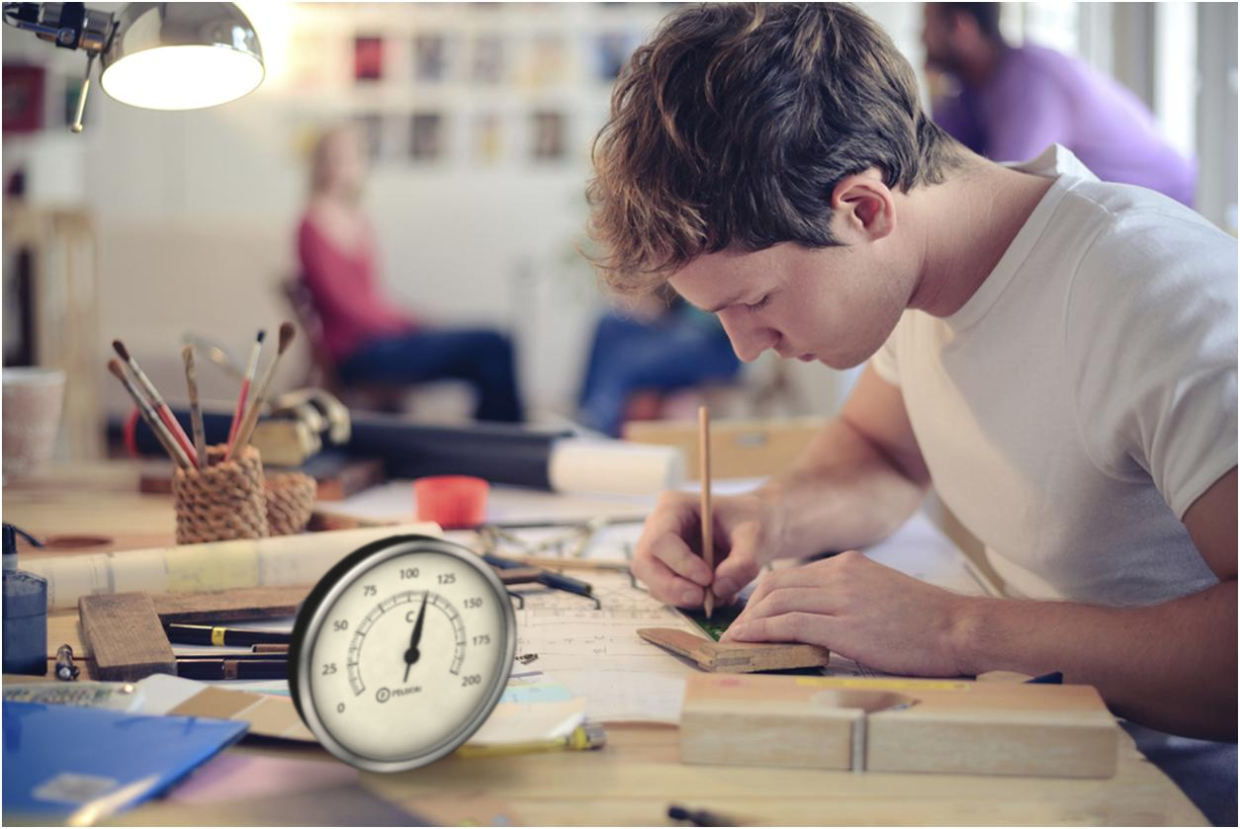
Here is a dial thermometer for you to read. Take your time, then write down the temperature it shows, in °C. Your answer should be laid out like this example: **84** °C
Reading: **112.5** °C
